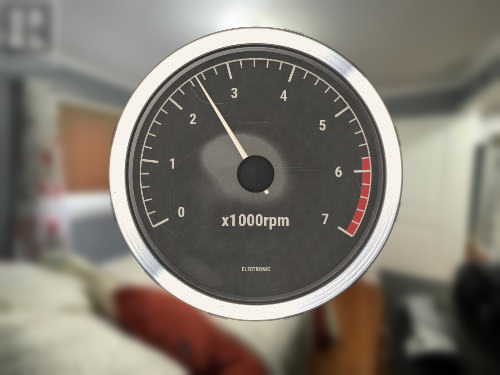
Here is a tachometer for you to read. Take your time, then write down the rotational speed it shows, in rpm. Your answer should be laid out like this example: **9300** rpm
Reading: **2500** rpm
